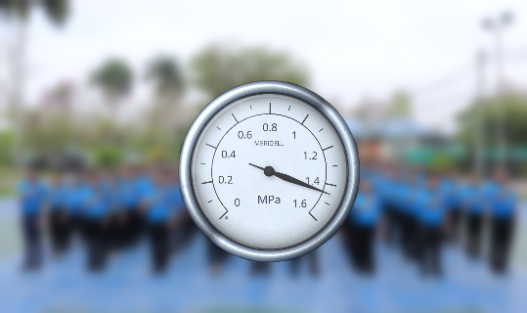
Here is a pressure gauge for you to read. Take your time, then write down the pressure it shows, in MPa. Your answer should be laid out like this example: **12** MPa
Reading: **1.45** MPa
